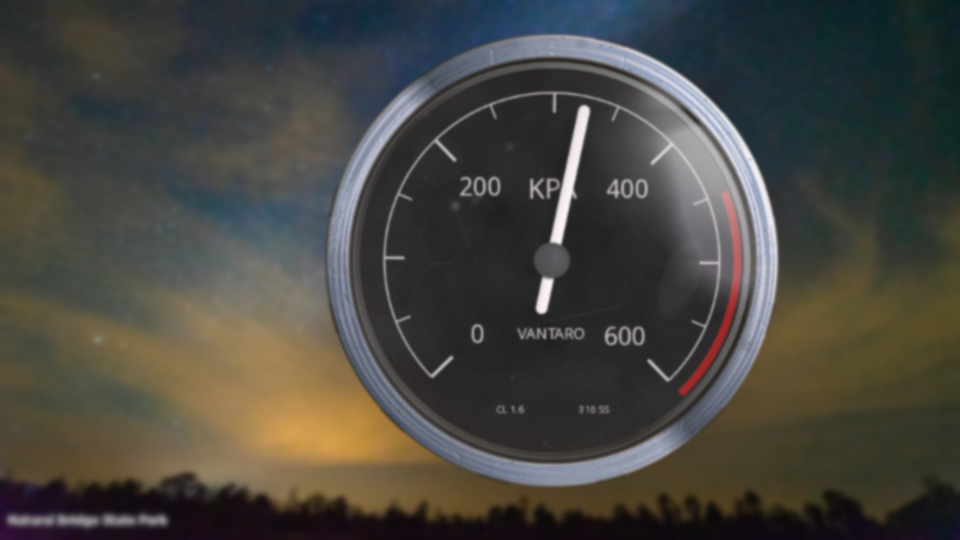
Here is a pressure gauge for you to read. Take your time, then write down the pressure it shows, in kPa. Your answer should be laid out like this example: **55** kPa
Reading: **325** kPa
